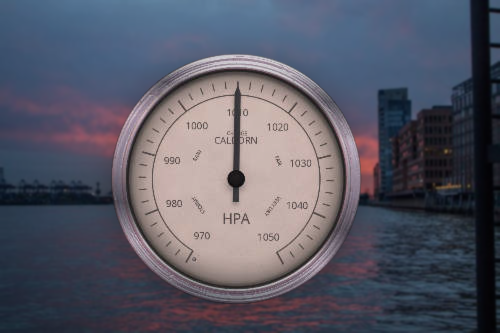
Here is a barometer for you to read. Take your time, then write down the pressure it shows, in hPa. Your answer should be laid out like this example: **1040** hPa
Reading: **1010** hPa
